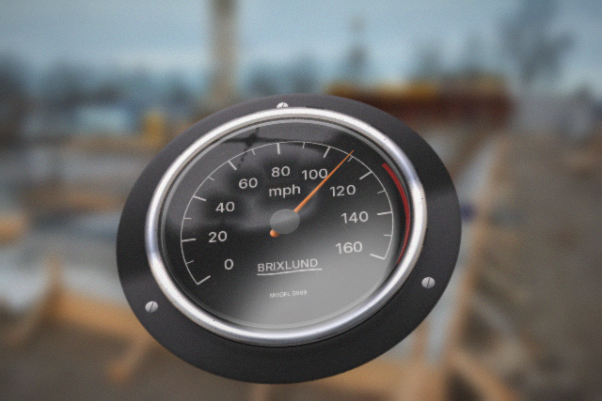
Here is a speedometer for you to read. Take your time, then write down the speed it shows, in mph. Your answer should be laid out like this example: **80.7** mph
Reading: **110** mph
